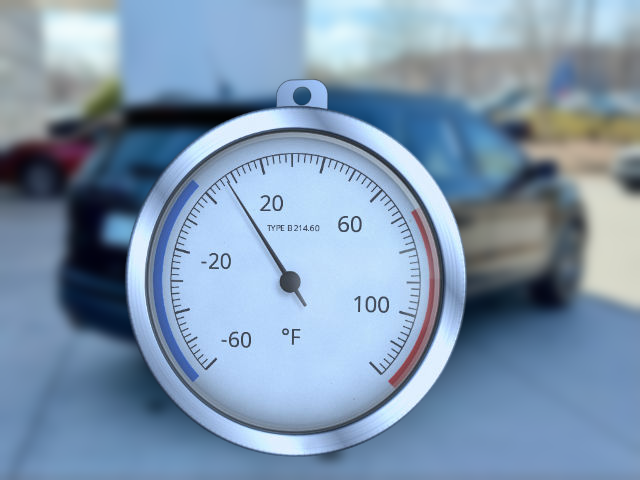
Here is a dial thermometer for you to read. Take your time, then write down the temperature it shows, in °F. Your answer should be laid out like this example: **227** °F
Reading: **8** °F
